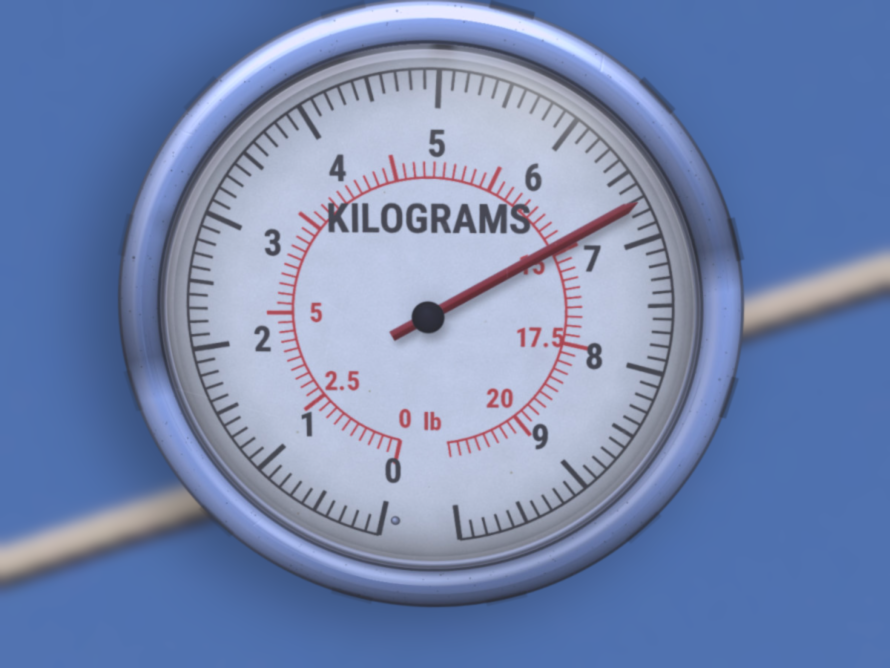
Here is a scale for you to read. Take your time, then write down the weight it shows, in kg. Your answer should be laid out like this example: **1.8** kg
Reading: **6.7** kg
